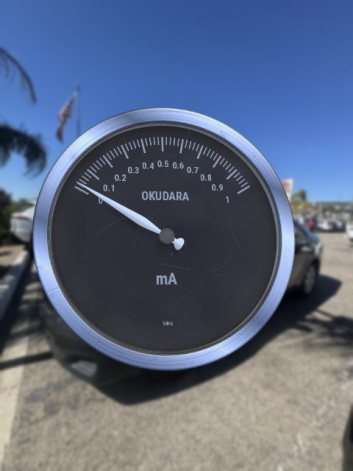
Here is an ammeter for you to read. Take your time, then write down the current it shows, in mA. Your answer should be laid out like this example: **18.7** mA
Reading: **0.02** mA
